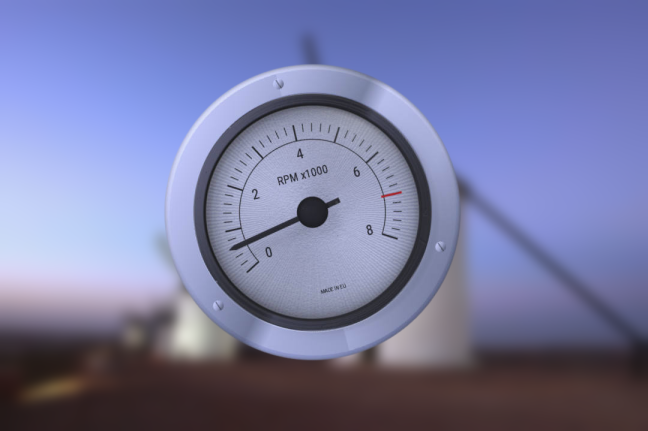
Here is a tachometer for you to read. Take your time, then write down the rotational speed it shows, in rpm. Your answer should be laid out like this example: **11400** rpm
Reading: **600** rpm
